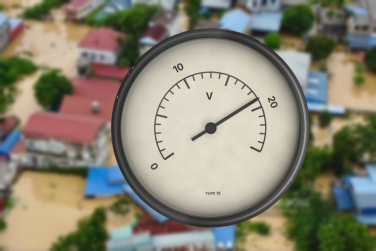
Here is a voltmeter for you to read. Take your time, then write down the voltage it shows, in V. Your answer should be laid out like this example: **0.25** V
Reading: **19** V
